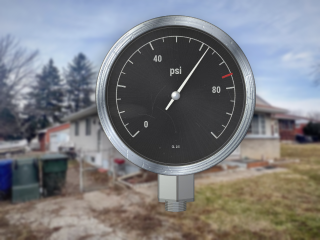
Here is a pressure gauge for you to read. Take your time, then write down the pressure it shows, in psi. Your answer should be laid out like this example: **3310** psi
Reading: **62.5** psi
